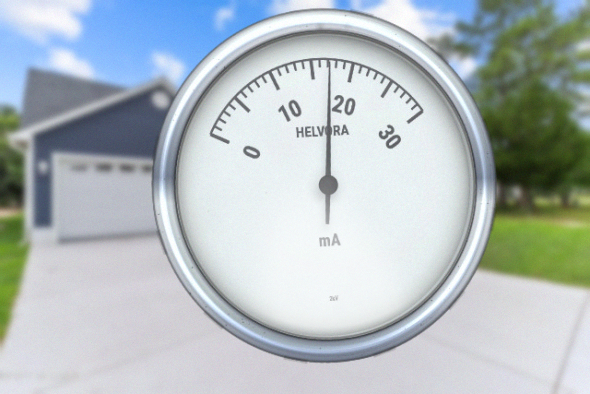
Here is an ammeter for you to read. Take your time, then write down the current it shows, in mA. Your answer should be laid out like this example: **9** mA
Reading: **17** mA
